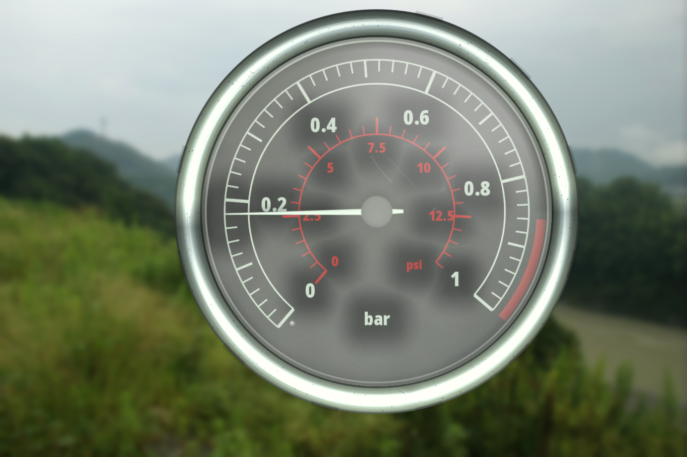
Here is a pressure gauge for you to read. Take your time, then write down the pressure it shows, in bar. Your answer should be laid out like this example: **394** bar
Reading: **0.18** bar
